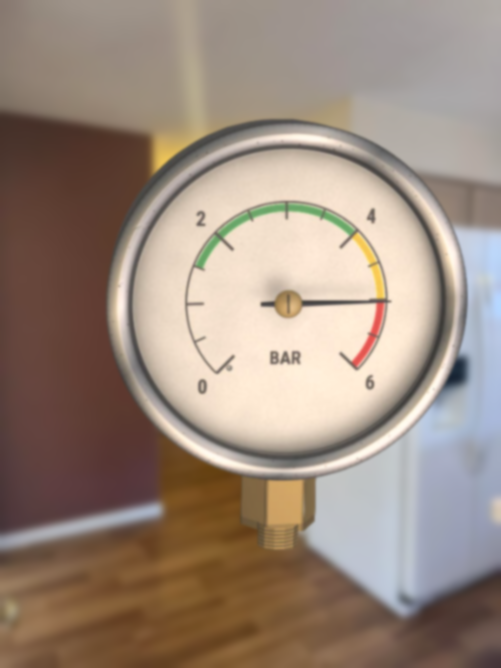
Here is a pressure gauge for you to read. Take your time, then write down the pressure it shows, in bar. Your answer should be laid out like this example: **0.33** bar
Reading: **5** bar
